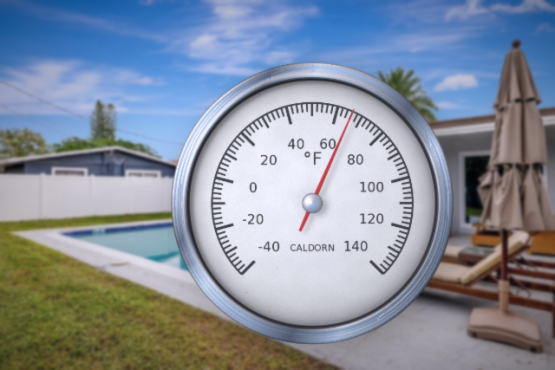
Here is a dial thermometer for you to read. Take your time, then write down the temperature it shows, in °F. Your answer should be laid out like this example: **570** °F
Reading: **66** °F
